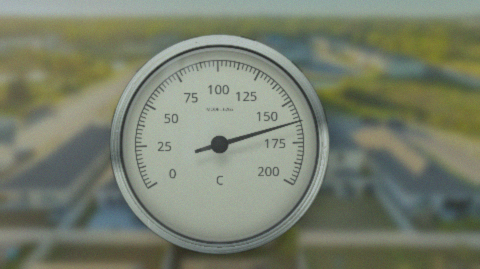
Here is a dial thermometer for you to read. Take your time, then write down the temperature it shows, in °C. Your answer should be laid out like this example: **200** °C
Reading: **162.5** °C
